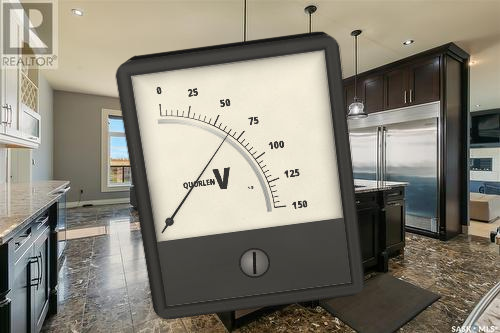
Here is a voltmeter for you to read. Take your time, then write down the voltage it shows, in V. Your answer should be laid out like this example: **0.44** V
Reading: **65** V
